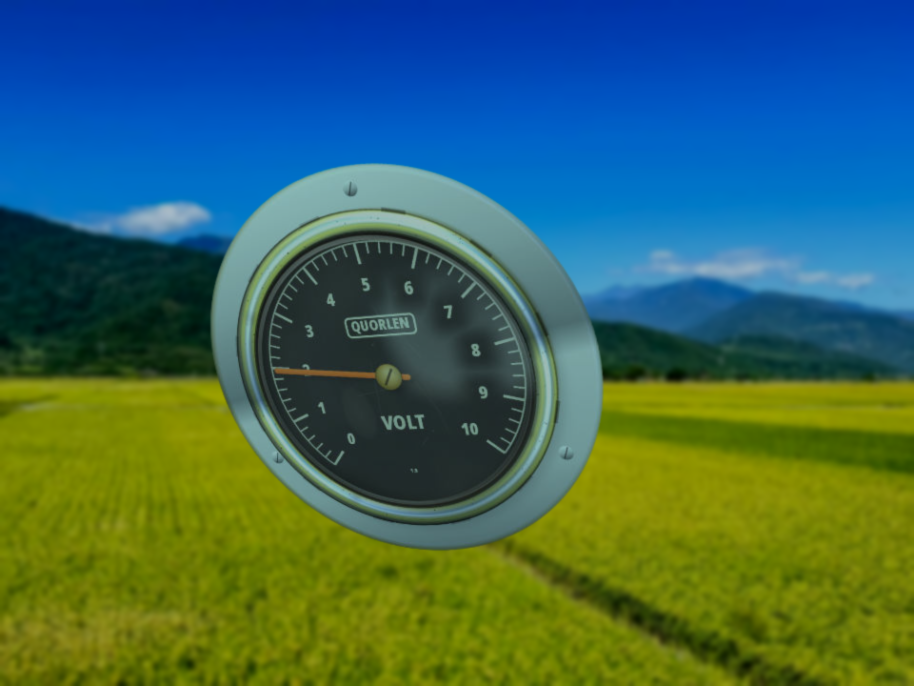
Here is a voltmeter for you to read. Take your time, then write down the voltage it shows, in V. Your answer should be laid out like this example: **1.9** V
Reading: **2** V
